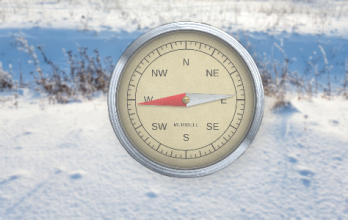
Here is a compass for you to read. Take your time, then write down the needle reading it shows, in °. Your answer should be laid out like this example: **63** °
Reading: **265** °
